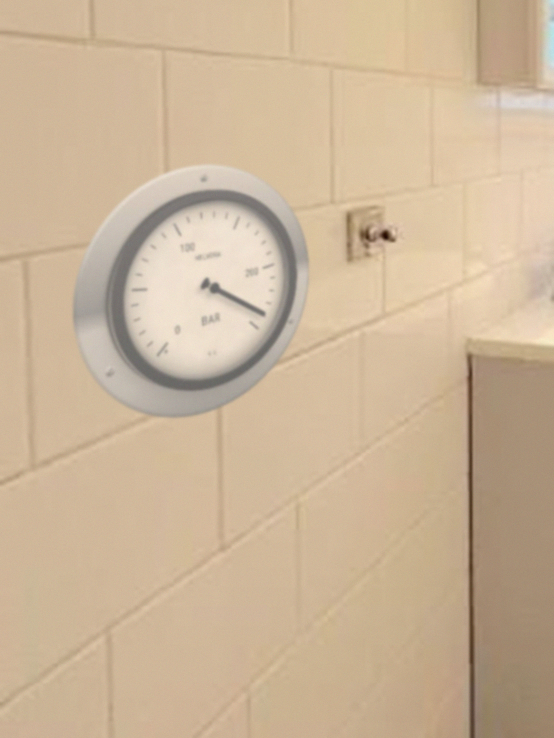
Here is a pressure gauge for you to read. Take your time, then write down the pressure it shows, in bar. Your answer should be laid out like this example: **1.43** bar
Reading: **240** bar
